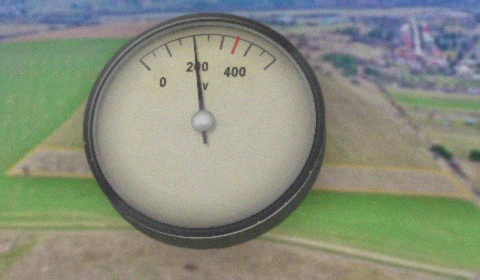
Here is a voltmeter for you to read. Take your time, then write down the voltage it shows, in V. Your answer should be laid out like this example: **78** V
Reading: **200** V
